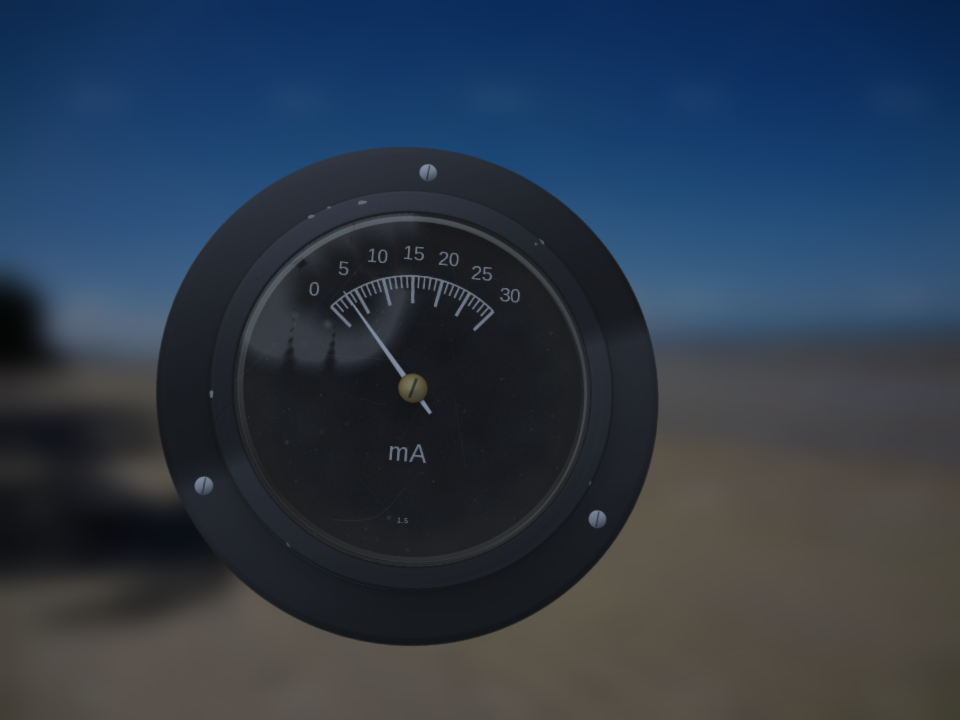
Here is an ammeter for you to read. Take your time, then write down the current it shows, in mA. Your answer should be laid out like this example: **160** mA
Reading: **3** mA
